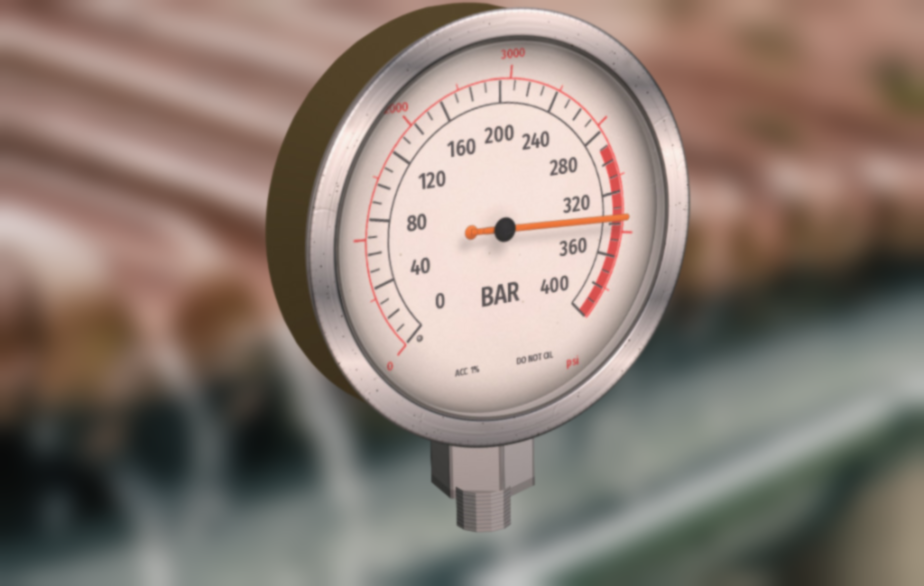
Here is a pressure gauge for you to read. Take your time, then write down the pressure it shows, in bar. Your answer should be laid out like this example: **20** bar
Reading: **335** bar
